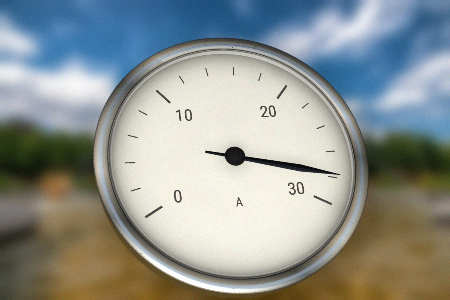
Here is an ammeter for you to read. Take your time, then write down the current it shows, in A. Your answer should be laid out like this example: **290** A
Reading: **28** A
